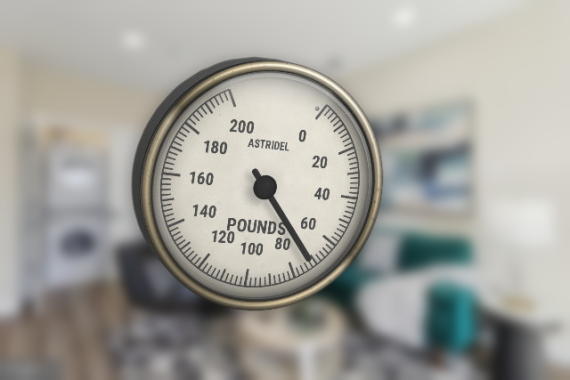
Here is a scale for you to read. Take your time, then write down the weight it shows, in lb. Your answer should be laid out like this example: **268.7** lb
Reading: **72** lb
